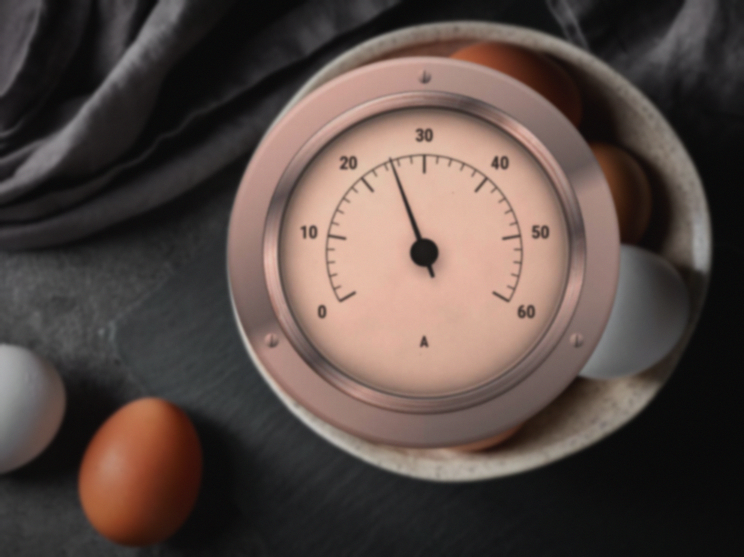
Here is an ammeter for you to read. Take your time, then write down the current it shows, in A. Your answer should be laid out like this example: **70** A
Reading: **25** A
